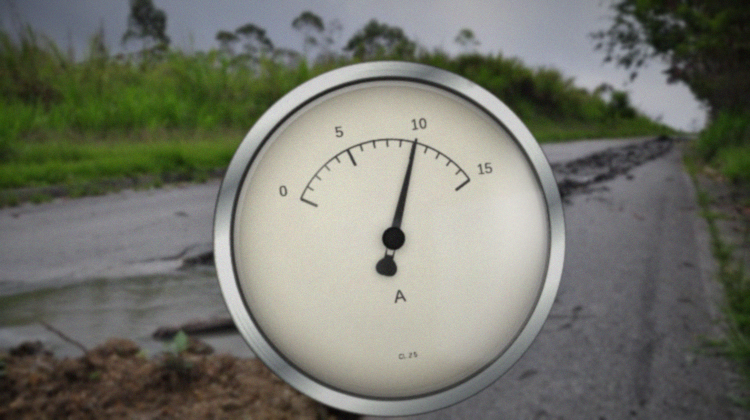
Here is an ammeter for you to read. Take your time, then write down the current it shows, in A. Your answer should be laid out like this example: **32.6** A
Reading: **10** A
